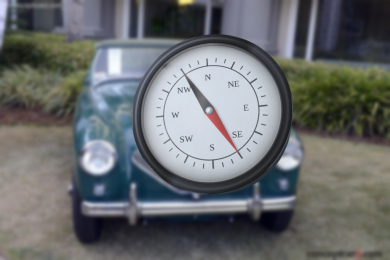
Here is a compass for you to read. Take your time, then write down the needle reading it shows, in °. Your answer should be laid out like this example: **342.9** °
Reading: **150** °
